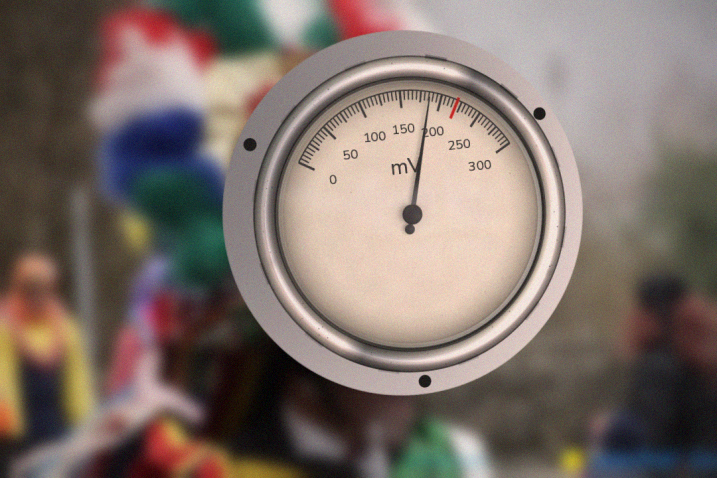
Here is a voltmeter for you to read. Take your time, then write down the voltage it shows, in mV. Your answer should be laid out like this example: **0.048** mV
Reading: **185** mV
